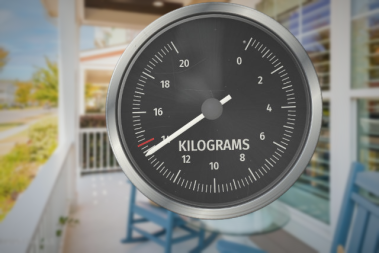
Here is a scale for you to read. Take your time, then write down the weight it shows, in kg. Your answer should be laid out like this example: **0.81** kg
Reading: **13.8** kg
